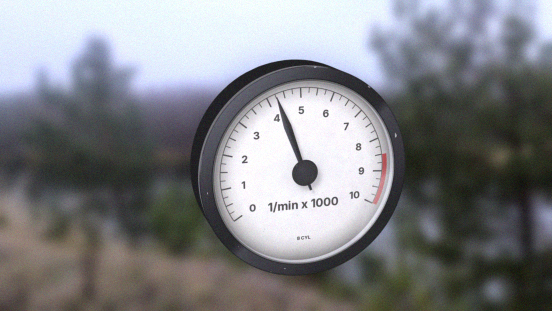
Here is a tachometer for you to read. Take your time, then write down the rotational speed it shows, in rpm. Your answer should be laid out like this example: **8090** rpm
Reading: **4250** rpm
